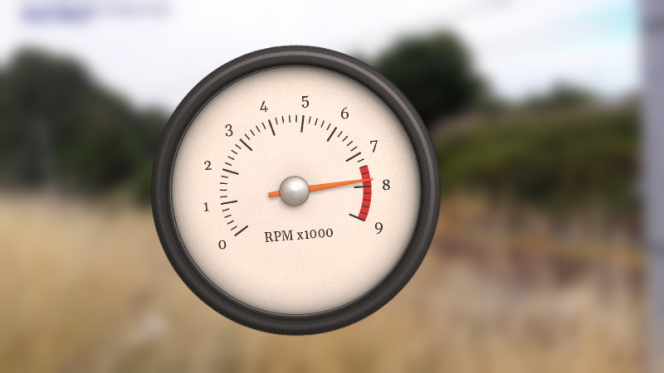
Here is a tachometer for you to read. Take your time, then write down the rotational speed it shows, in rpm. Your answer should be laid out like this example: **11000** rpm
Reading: **7800** rpm
